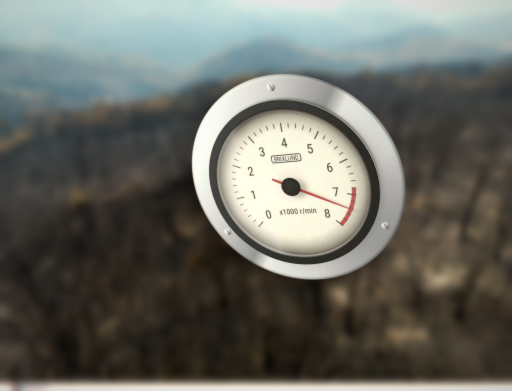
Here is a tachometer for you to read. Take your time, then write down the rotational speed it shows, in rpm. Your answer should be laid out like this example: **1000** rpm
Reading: **7400** rpm
